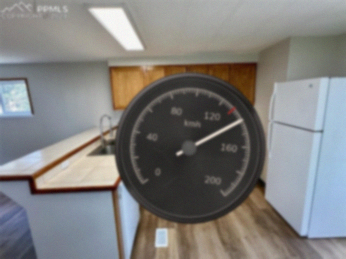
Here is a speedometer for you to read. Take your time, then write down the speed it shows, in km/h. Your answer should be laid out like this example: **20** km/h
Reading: **140** km/h
